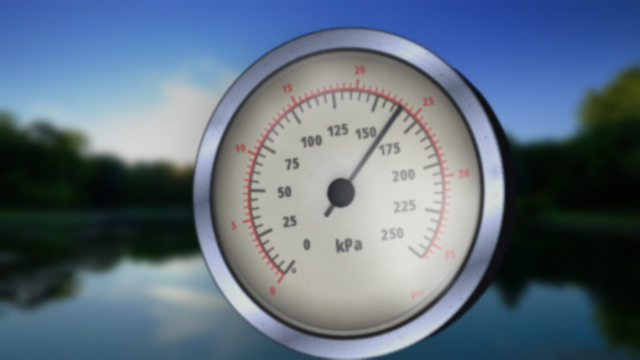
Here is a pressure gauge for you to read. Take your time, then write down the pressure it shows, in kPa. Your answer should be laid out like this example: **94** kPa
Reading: **165** kPa
